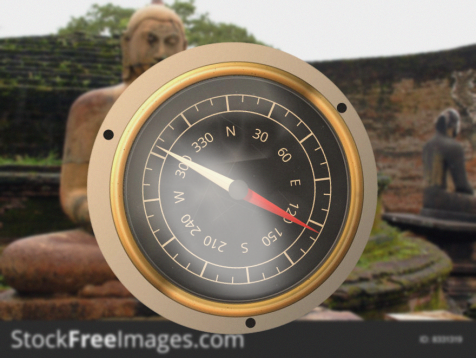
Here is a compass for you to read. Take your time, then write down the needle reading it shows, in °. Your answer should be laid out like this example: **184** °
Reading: **125** °
